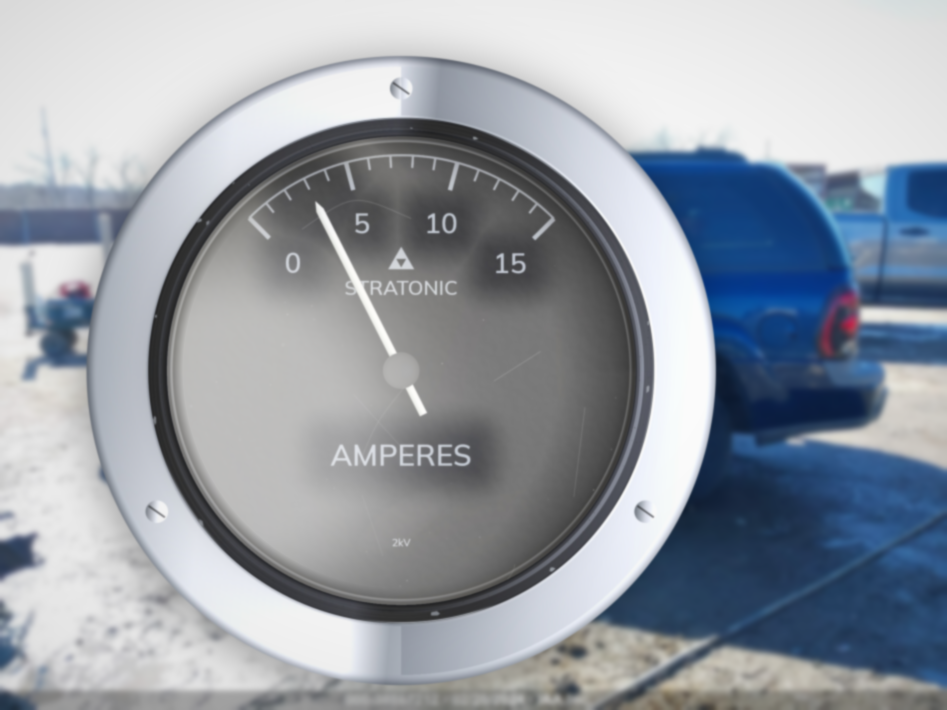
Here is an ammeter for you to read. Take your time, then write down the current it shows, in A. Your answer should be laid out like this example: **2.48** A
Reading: **3** A
